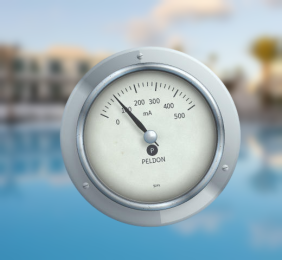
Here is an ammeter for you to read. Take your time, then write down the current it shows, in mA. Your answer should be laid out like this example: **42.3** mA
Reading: **100** mA
